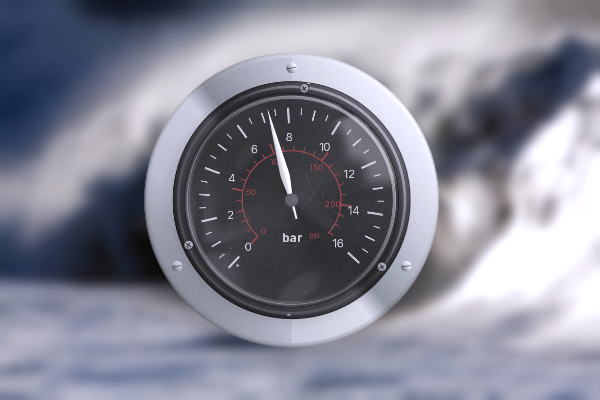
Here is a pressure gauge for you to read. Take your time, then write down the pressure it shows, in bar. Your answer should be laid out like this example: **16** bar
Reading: **7.25** bar
